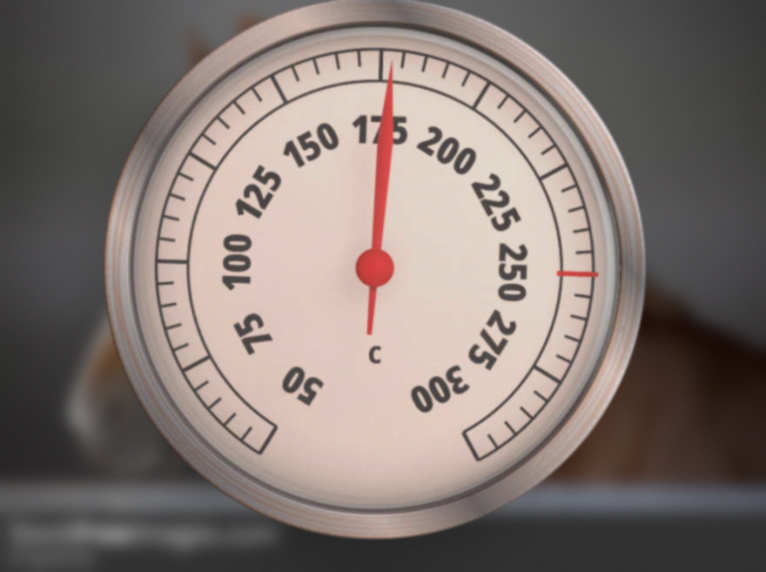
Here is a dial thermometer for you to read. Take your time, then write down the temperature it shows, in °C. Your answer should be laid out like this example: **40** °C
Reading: **177.5** °C
